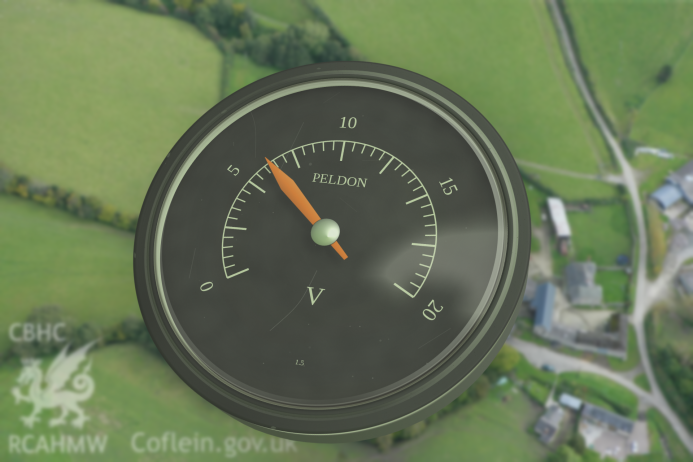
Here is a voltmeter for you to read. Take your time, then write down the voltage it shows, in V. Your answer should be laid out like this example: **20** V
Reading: **6.25** V
